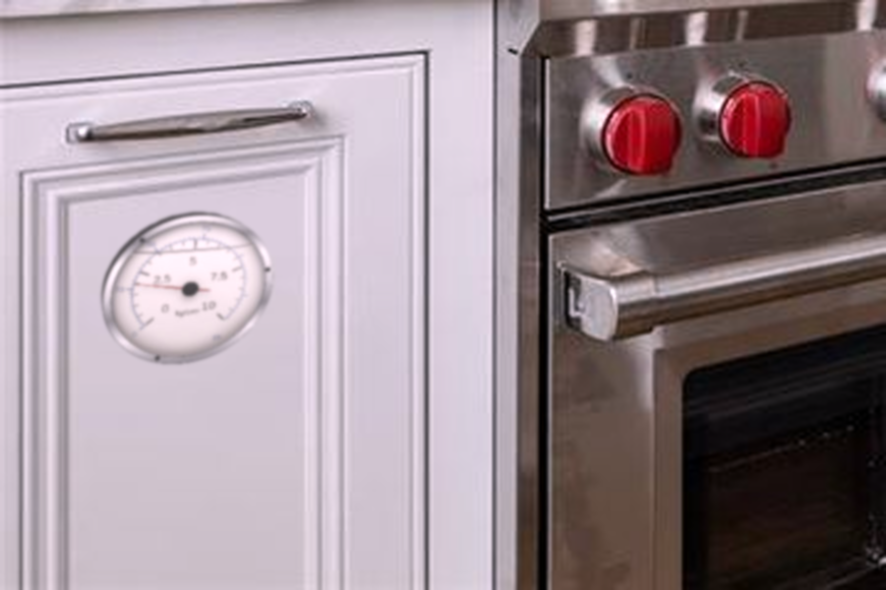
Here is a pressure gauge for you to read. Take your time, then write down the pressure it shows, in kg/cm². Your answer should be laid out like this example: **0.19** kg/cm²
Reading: **2** kg/cm²
